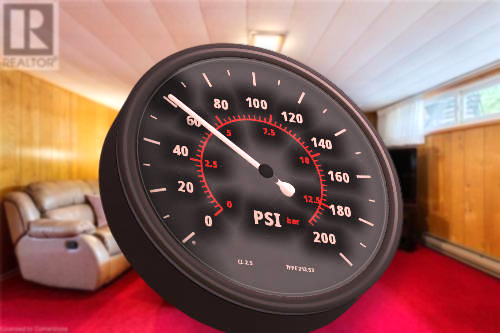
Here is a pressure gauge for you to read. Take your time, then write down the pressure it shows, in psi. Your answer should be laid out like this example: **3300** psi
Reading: **60** psi
